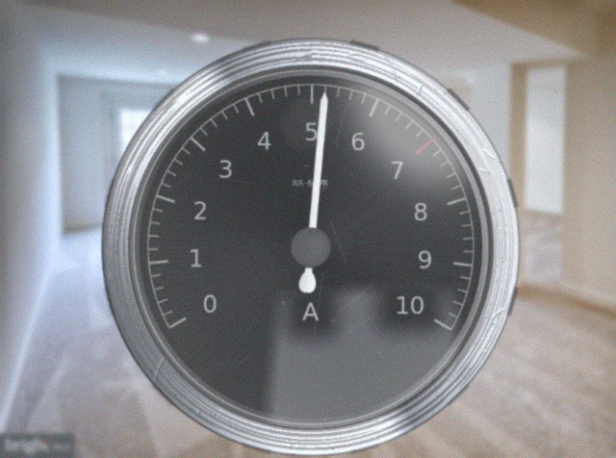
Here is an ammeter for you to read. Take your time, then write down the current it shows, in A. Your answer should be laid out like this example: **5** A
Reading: **5.2** A
